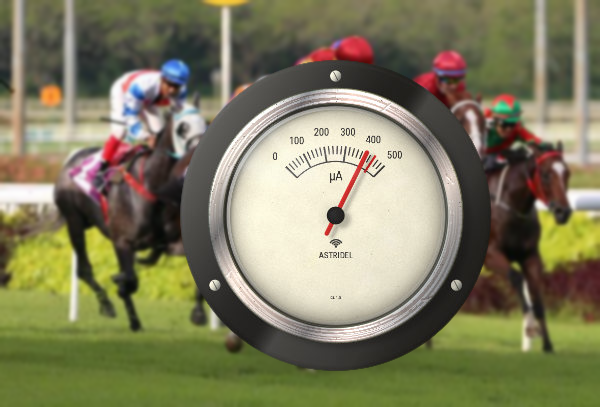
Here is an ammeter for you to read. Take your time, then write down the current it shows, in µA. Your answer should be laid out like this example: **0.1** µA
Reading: **400** µA
